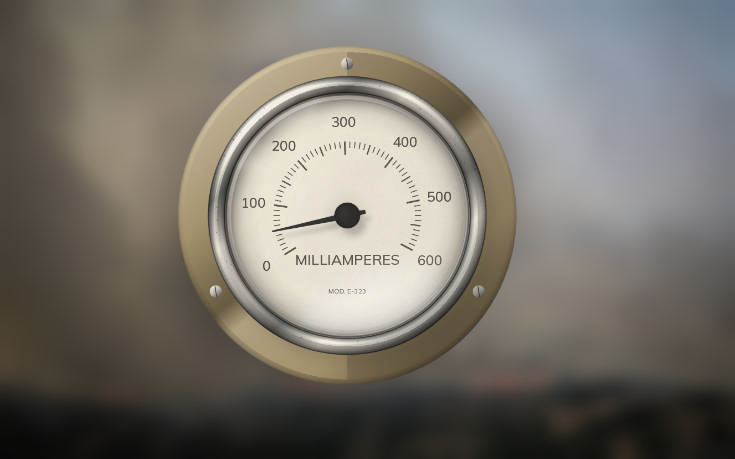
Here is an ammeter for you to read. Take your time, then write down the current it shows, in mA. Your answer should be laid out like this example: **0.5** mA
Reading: **50** mA
